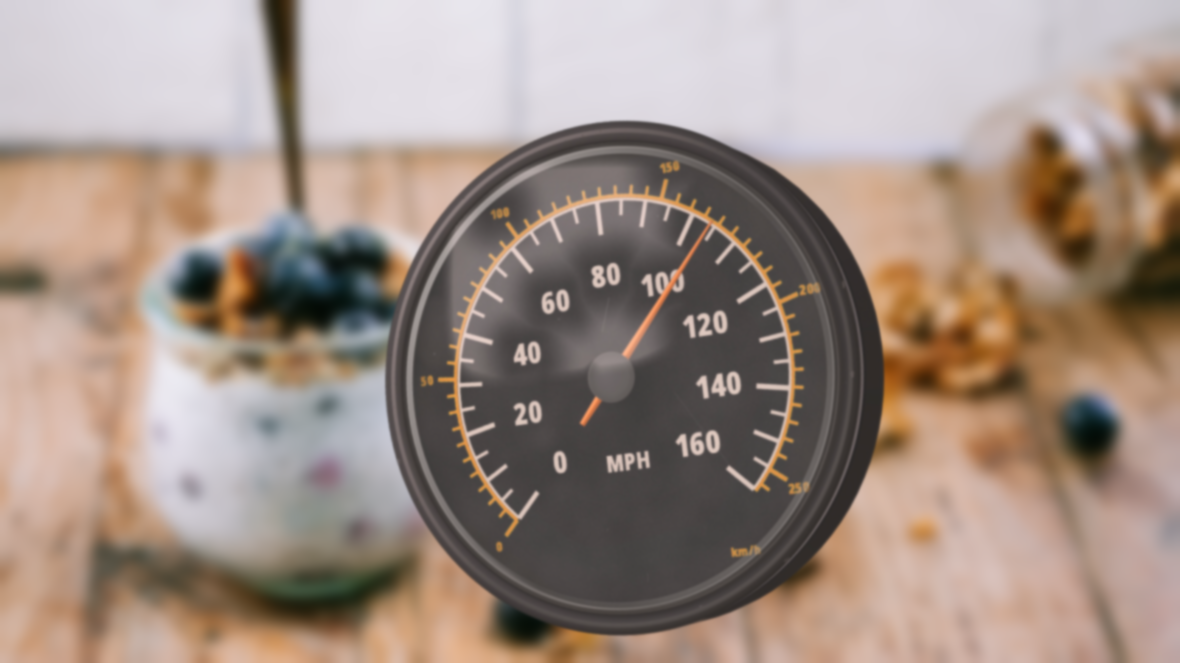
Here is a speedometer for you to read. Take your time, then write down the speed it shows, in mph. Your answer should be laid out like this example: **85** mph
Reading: **105** mph
